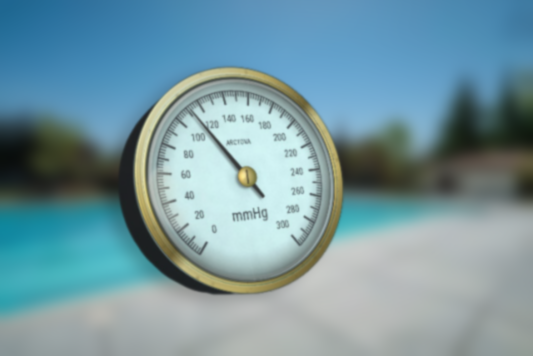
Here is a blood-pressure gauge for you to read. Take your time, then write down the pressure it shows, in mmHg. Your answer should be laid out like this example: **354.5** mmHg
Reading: **110** mmHg
